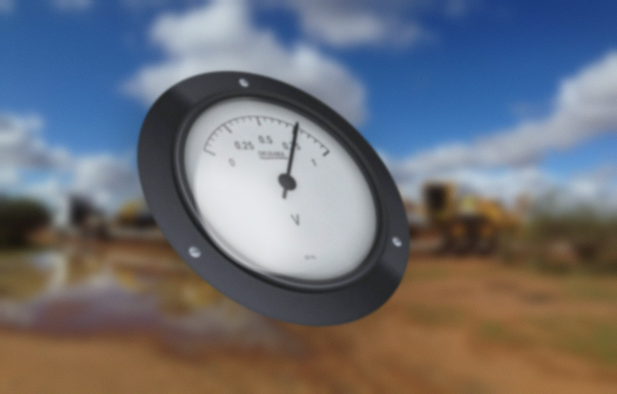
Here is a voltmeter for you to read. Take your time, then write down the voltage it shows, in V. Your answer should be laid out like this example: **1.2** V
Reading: **0.75** V
